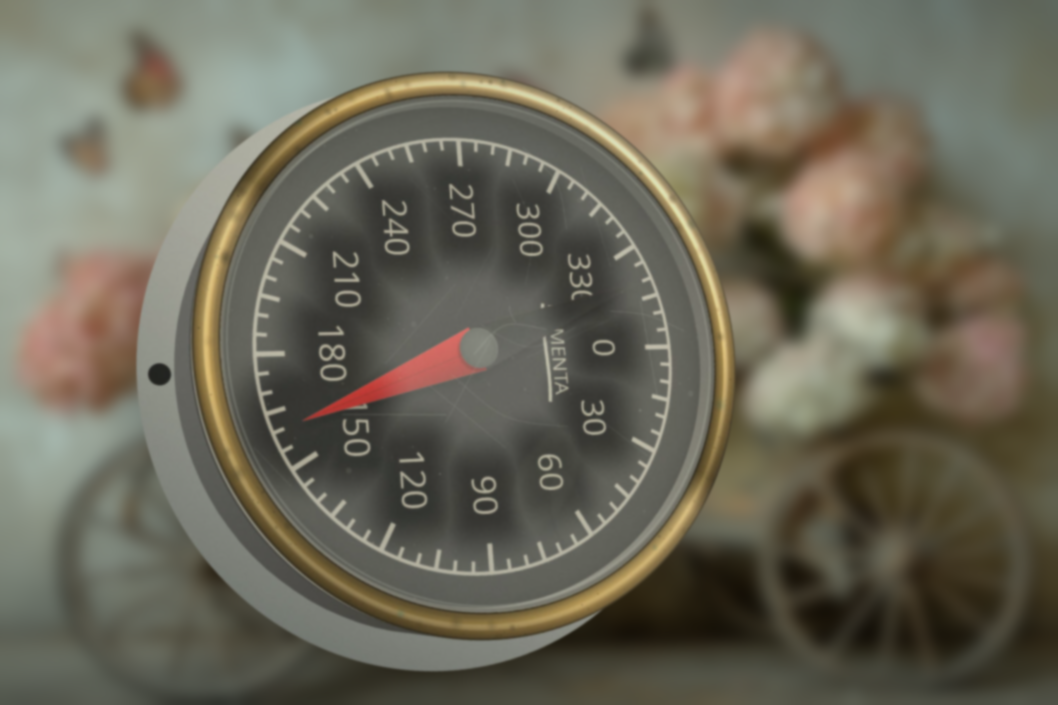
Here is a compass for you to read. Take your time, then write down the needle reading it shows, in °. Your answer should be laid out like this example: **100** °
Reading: **160** °
